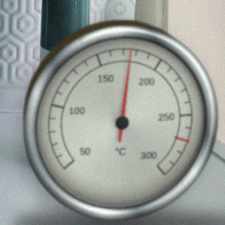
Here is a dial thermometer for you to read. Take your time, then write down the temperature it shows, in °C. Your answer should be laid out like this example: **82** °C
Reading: **175** °C
